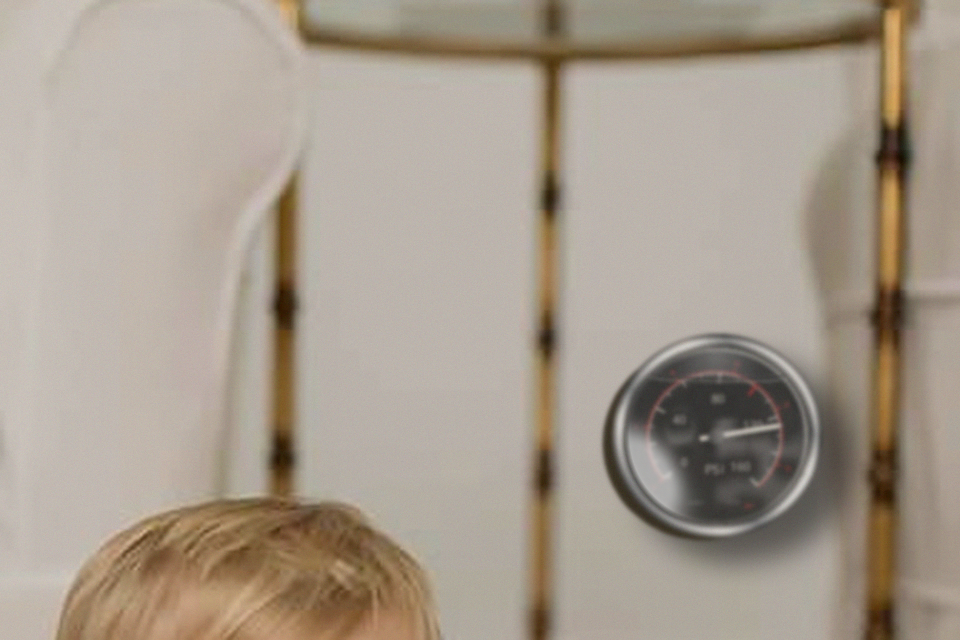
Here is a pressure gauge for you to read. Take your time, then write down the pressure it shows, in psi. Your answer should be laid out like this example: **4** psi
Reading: **125** psi
